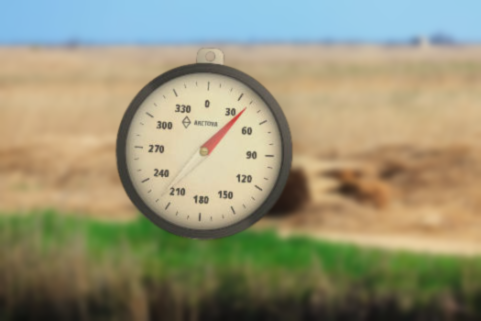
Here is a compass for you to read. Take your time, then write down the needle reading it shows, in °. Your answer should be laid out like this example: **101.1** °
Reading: **40** °
